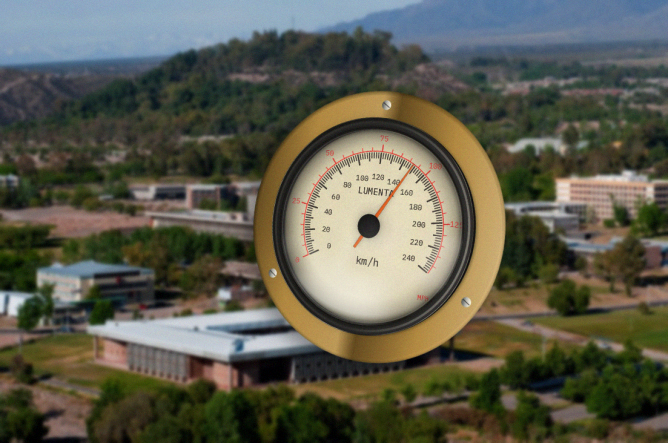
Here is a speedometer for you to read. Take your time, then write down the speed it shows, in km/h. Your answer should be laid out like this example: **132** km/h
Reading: **150** km/h
